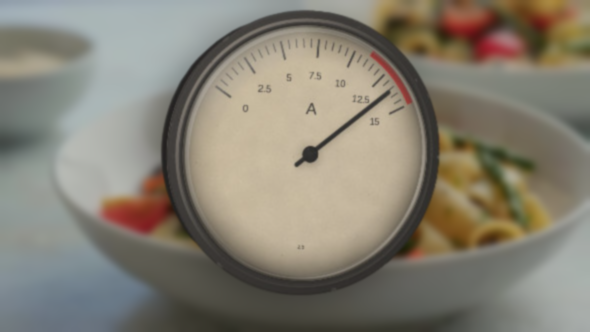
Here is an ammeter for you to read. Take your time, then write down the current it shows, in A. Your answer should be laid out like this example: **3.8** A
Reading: **13.5** A
